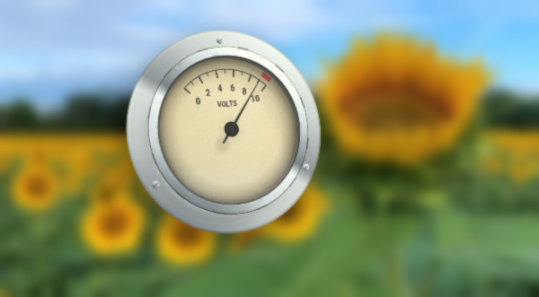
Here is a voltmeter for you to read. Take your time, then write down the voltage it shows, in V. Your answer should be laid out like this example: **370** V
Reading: **9** V
